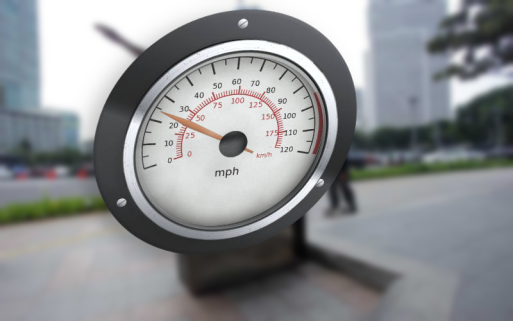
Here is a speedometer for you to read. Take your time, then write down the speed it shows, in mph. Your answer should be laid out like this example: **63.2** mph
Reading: **25** mph
